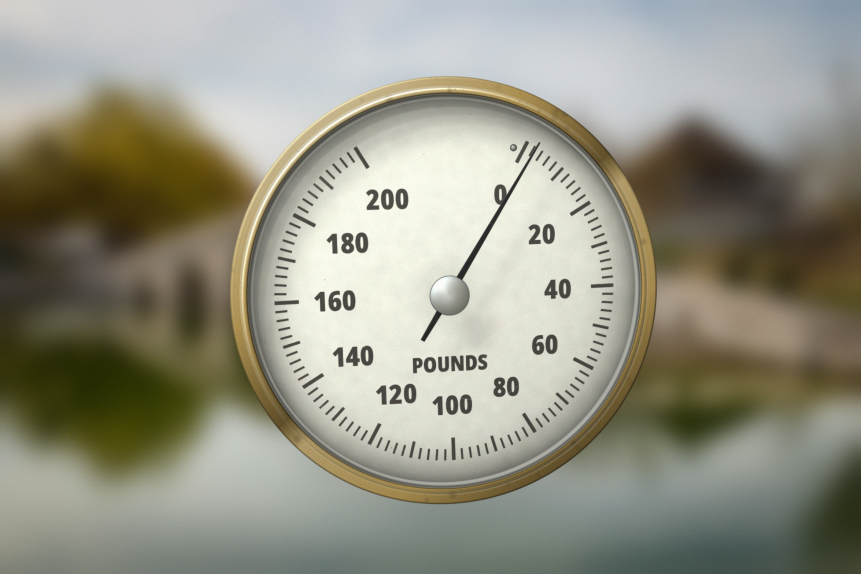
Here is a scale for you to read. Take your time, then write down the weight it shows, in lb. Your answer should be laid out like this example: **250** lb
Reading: **2** lb
